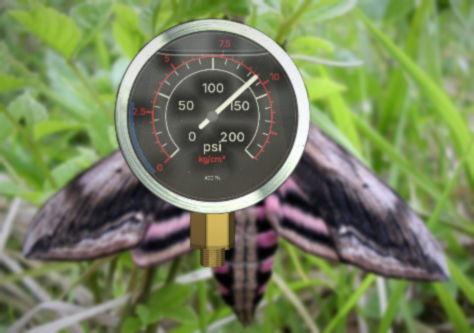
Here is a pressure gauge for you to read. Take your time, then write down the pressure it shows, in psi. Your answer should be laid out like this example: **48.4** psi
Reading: **135** psi
